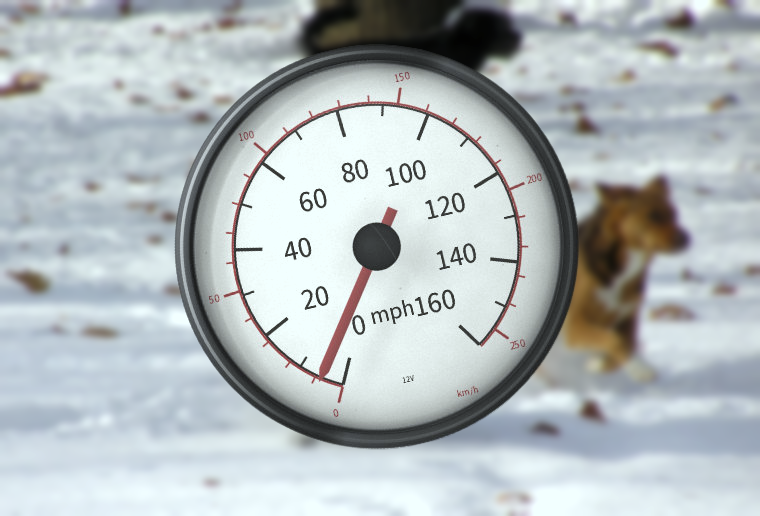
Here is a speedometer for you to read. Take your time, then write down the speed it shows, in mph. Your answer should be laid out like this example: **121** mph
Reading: **5** mph
